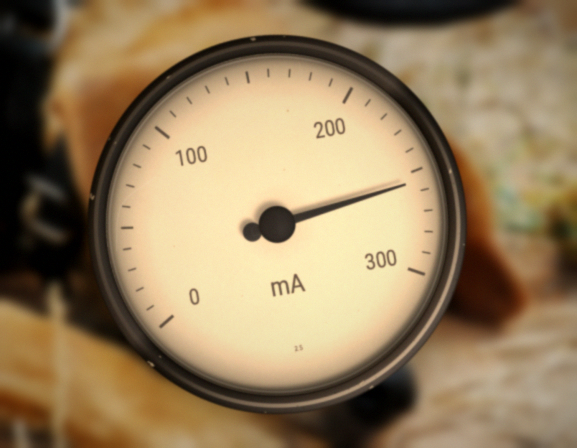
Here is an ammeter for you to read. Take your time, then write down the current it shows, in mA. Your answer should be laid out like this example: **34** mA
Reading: **255** mA
